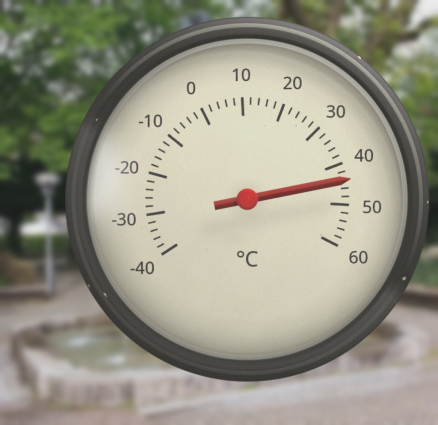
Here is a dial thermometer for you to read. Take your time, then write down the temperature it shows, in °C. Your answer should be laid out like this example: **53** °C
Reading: **44** °C
